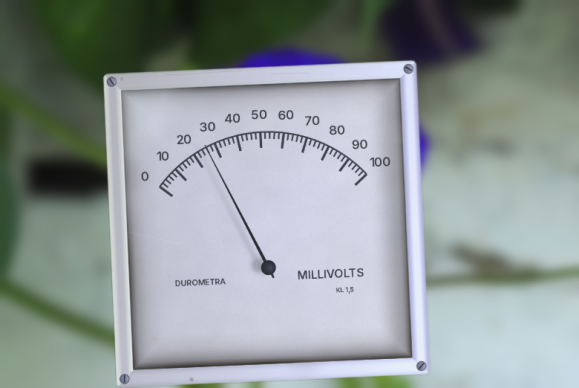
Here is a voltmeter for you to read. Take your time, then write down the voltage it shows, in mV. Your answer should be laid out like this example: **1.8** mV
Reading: **26** mV
